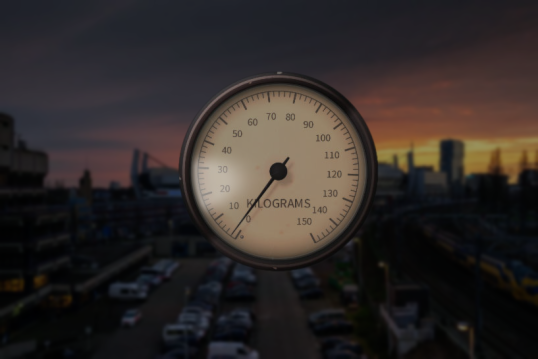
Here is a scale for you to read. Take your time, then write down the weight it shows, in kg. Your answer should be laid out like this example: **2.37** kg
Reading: **2** kg
